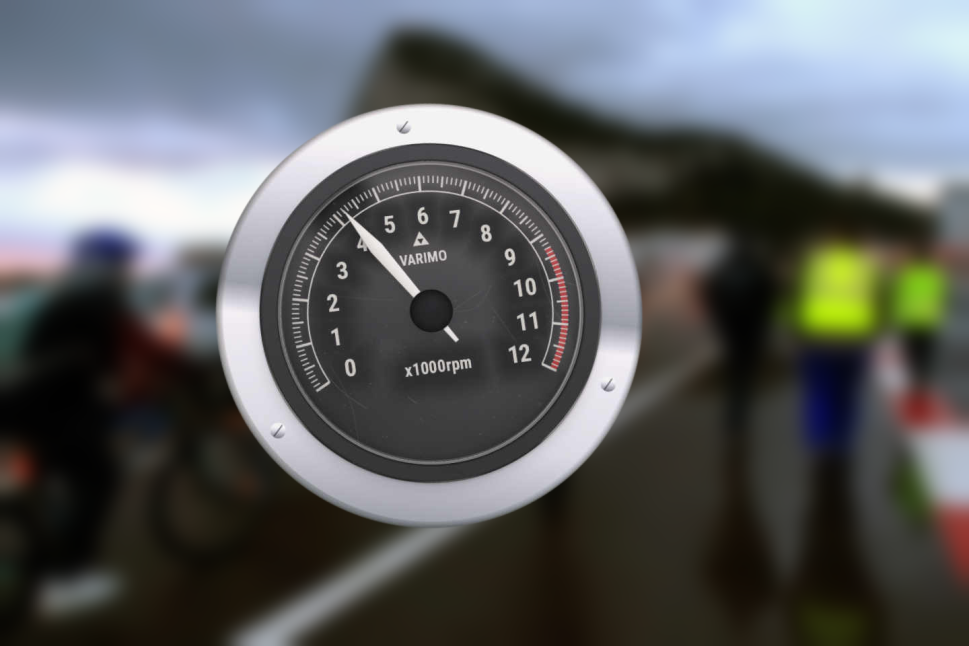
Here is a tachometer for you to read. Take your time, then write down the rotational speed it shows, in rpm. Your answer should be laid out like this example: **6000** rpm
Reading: **4200** rpm
